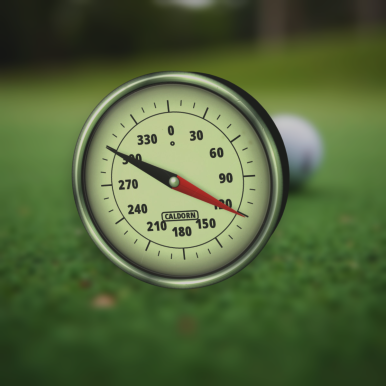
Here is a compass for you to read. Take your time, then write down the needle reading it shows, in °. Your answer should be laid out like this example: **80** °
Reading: **120** °
